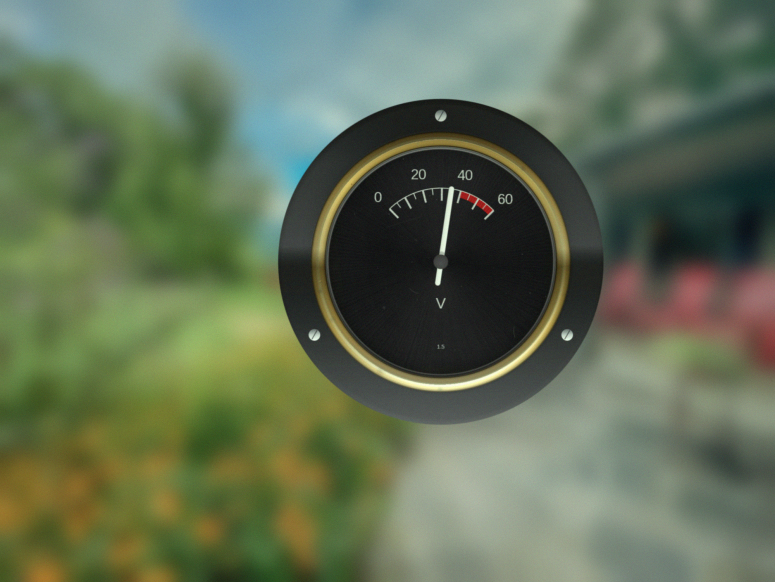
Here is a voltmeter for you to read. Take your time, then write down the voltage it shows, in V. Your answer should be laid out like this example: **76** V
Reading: **35** V
